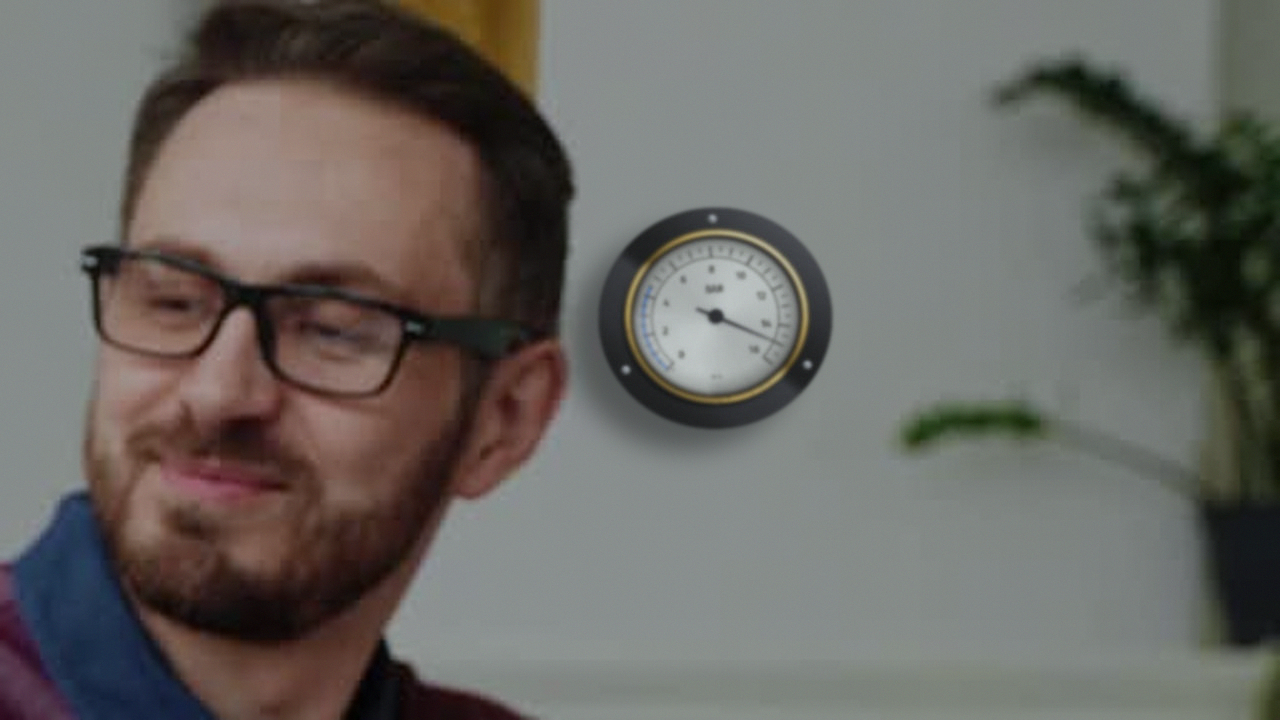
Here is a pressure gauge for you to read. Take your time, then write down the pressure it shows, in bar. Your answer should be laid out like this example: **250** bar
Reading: **15** bar
